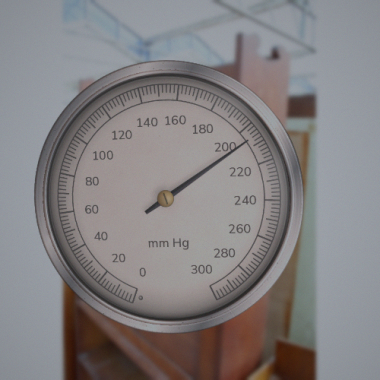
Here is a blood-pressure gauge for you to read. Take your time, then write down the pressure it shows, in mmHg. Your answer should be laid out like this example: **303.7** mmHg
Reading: **206** mmHg
